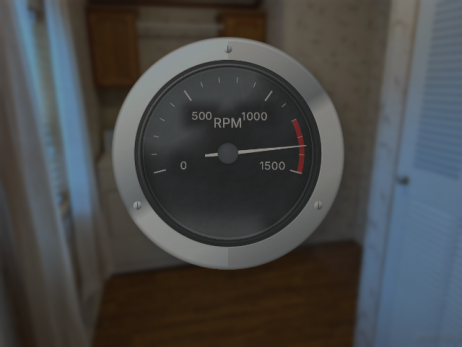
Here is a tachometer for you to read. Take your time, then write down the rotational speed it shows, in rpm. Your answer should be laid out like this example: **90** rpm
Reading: **1350** rpm
